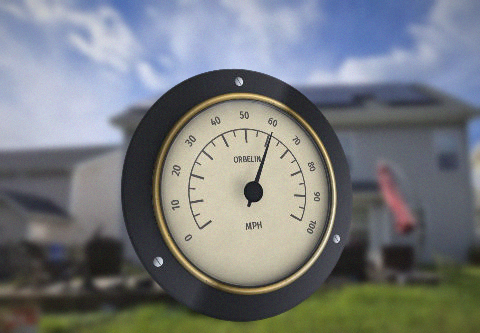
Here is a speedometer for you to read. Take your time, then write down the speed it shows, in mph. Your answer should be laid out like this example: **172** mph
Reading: **60** mph
